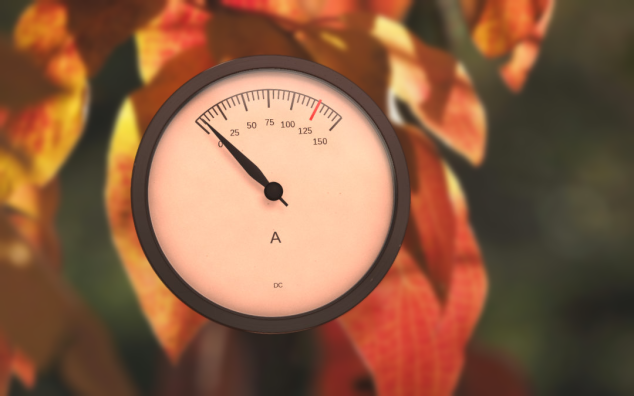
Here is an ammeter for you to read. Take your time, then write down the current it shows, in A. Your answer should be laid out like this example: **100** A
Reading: **5** A
